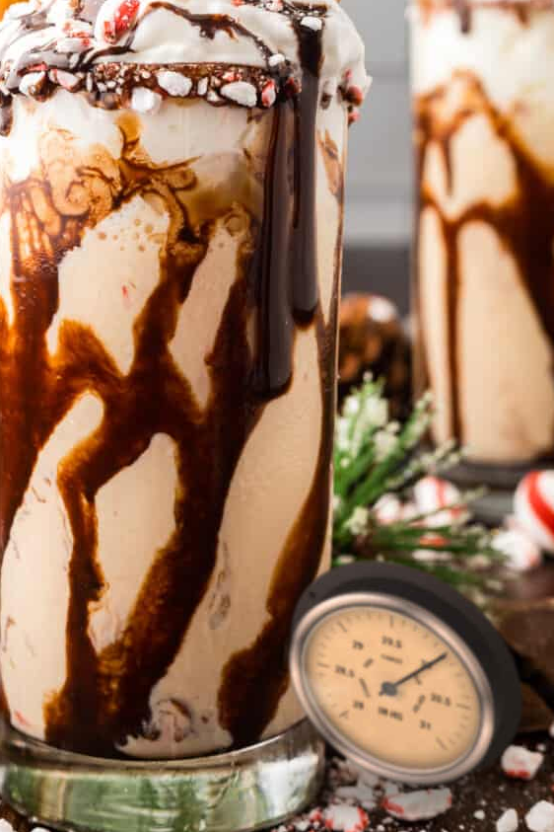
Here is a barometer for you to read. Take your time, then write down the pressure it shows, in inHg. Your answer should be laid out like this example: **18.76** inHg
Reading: **30** inHg
